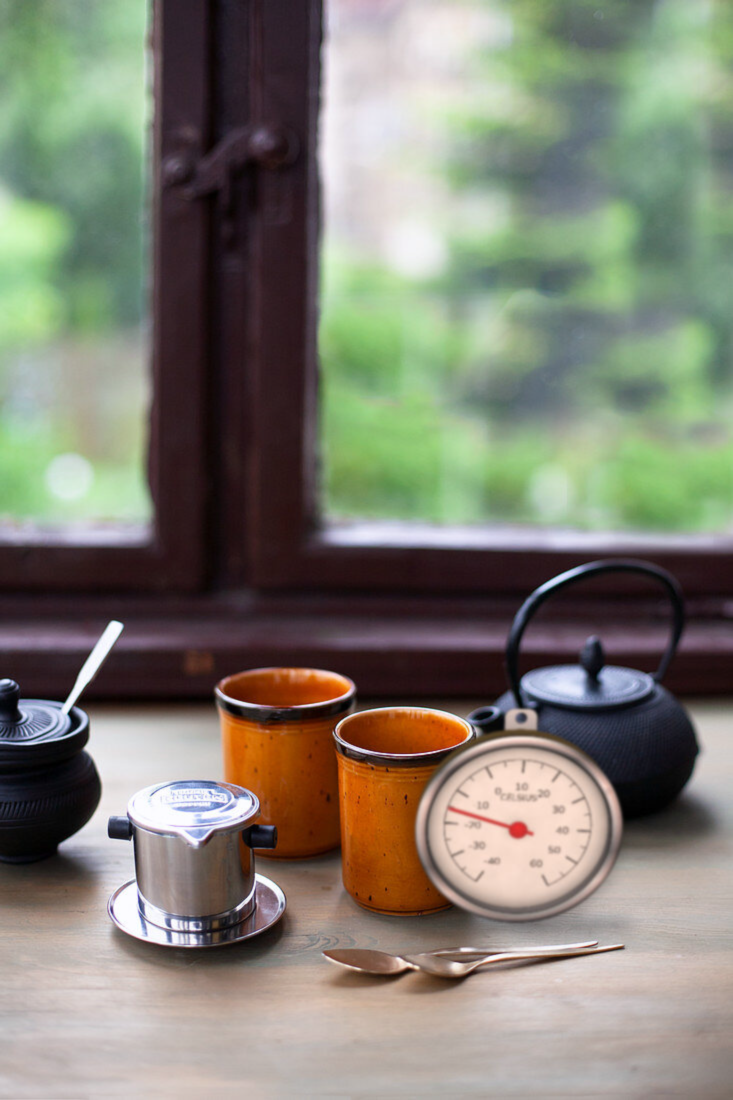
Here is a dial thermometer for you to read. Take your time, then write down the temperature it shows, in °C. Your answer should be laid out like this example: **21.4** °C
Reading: **-15** °C
